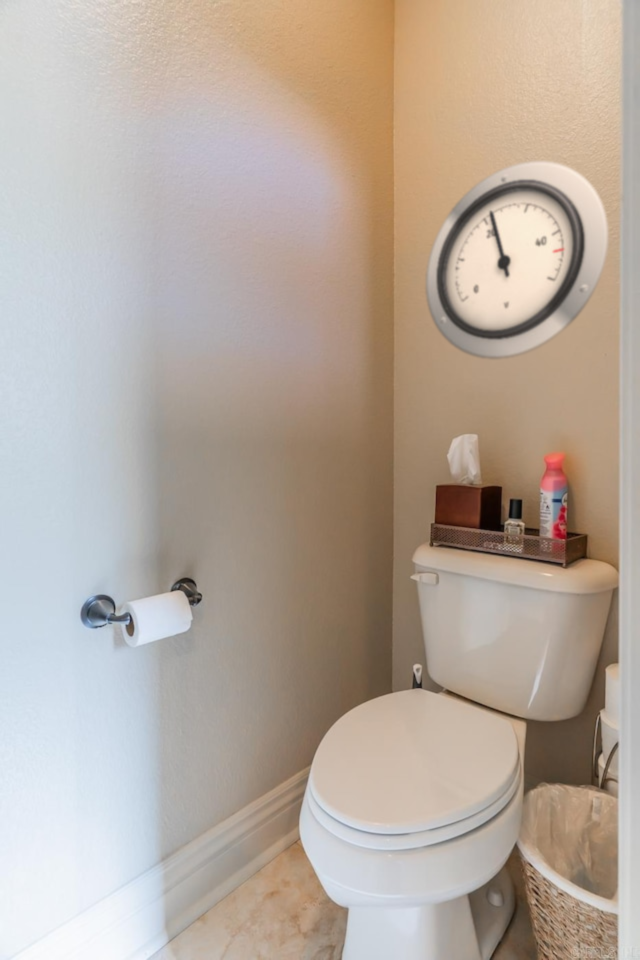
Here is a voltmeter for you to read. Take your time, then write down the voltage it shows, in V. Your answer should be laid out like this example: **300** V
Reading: **22** V
